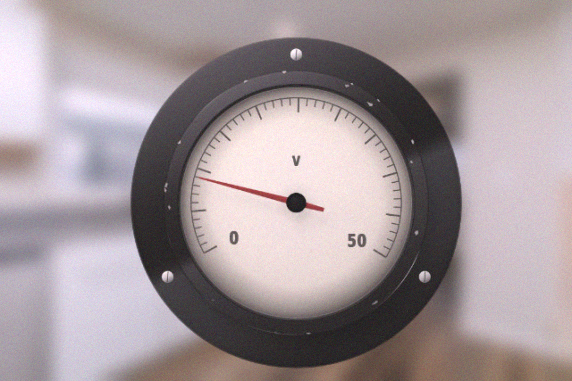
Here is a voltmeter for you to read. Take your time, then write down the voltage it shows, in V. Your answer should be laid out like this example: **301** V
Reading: **9** V
